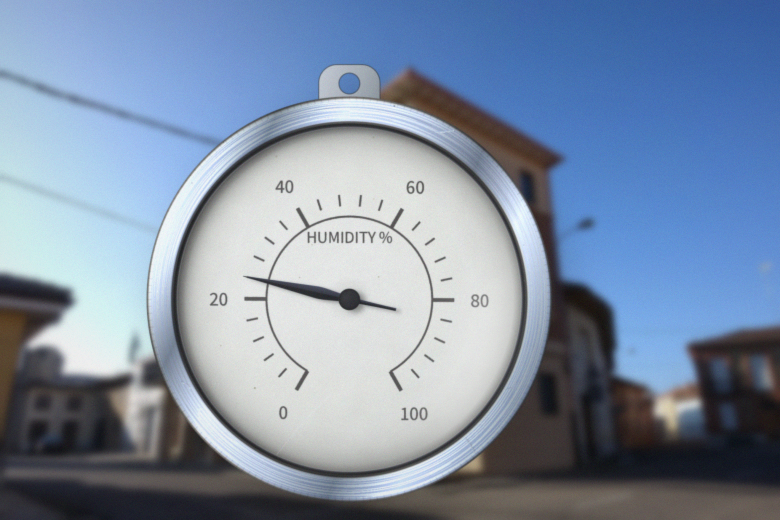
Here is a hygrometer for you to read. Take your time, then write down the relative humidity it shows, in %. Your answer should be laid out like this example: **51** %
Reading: **24** %
